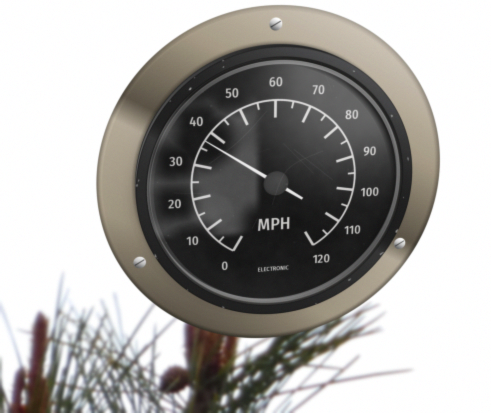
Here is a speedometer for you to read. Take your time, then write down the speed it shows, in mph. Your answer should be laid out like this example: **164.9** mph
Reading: **37.5** mph
